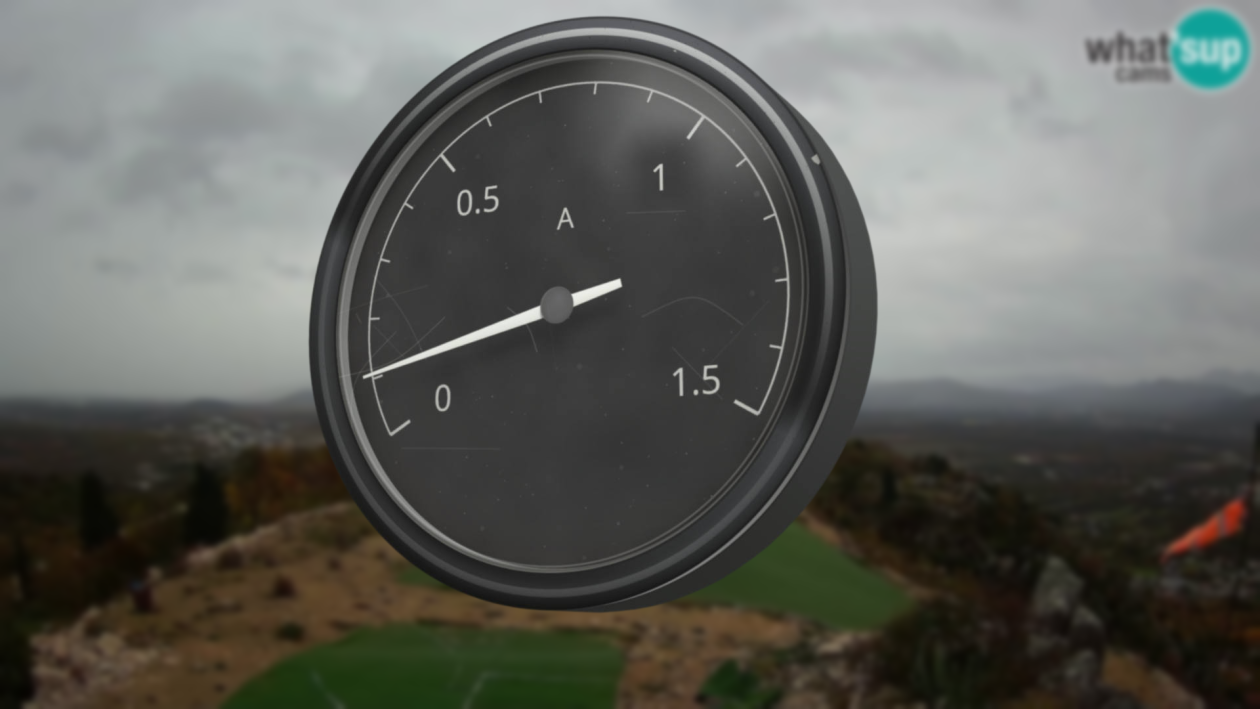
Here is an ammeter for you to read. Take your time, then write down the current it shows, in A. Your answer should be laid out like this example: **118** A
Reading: **0.1** A
